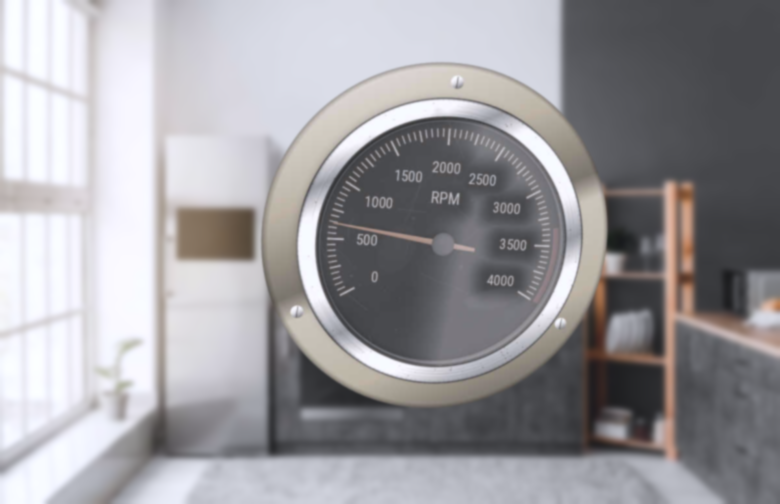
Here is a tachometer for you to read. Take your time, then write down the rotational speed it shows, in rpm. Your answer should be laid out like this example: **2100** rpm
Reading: **650** rpm
